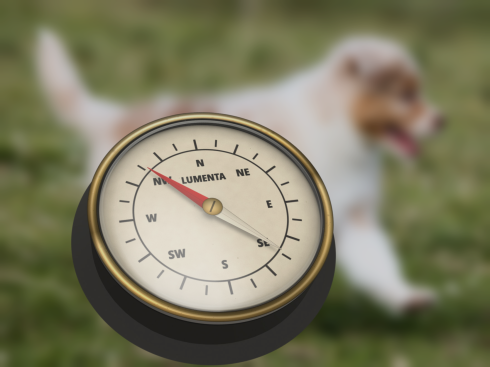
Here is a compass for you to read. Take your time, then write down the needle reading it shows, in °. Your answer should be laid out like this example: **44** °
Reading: **315** °
